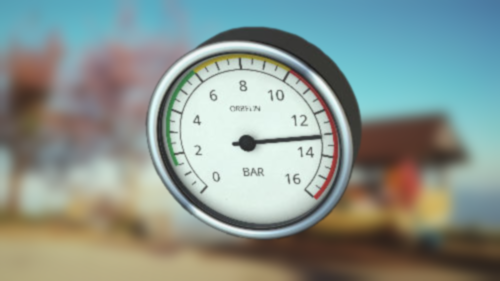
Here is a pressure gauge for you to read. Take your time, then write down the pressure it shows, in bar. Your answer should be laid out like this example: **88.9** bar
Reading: **13** bar
